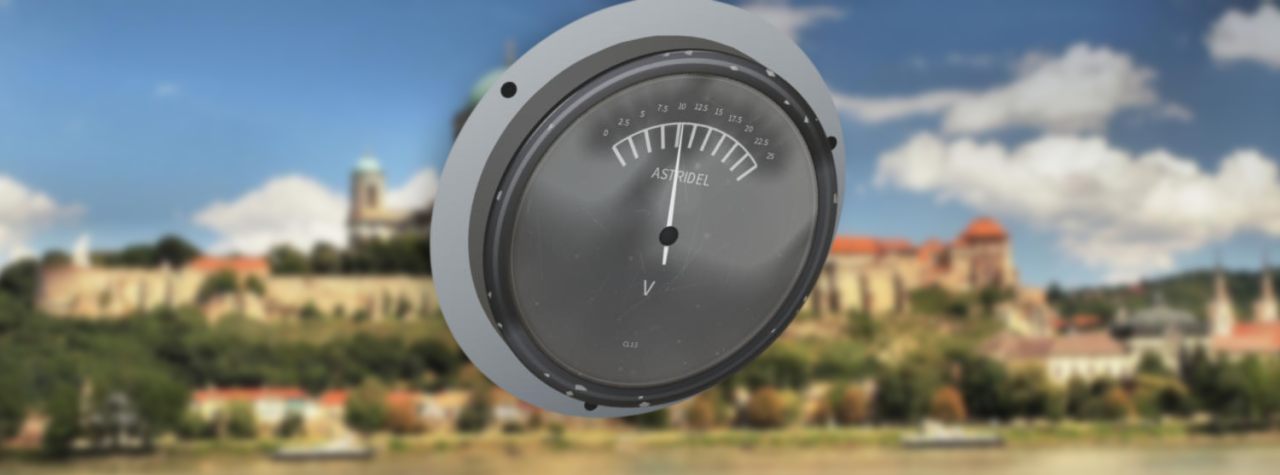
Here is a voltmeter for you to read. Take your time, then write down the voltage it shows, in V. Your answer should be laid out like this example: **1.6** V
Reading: **10** V
